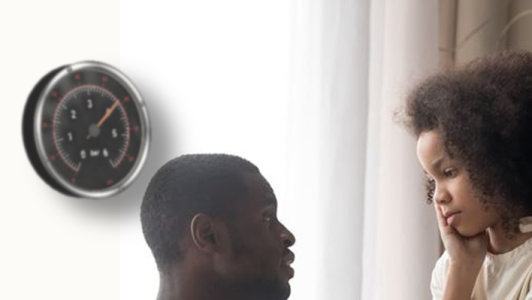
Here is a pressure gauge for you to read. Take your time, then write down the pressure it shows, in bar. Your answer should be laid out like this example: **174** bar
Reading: **4** bar
